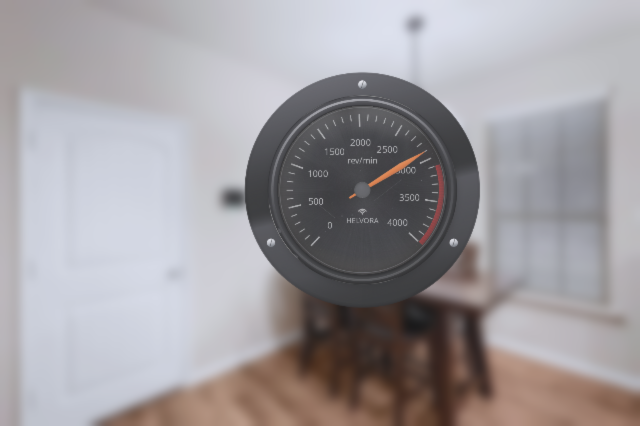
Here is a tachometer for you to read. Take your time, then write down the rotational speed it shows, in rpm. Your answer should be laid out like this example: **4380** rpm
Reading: **2900** rpm
